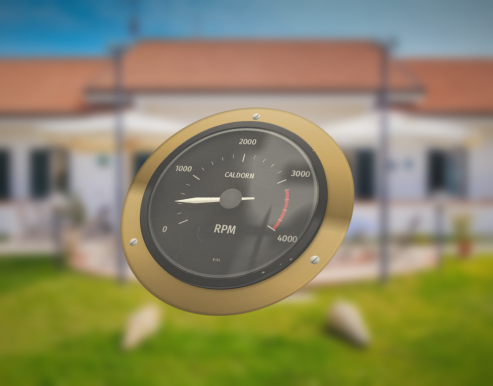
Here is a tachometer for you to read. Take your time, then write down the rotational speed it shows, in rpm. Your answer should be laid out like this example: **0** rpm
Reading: **400** rpm
